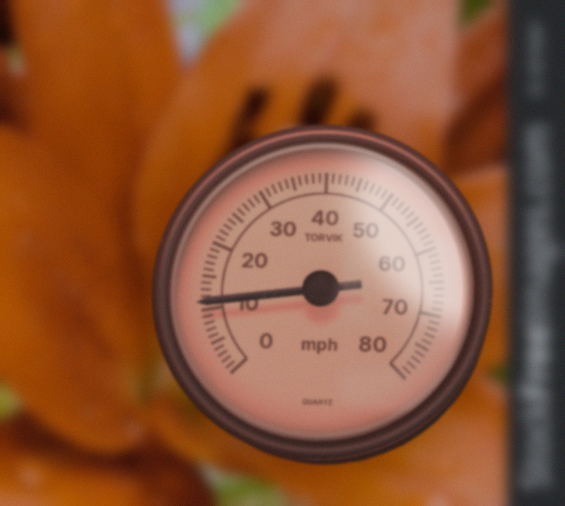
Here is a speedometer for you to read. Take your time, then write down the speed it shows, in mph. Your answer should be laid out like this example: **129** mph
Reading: **11** mph
